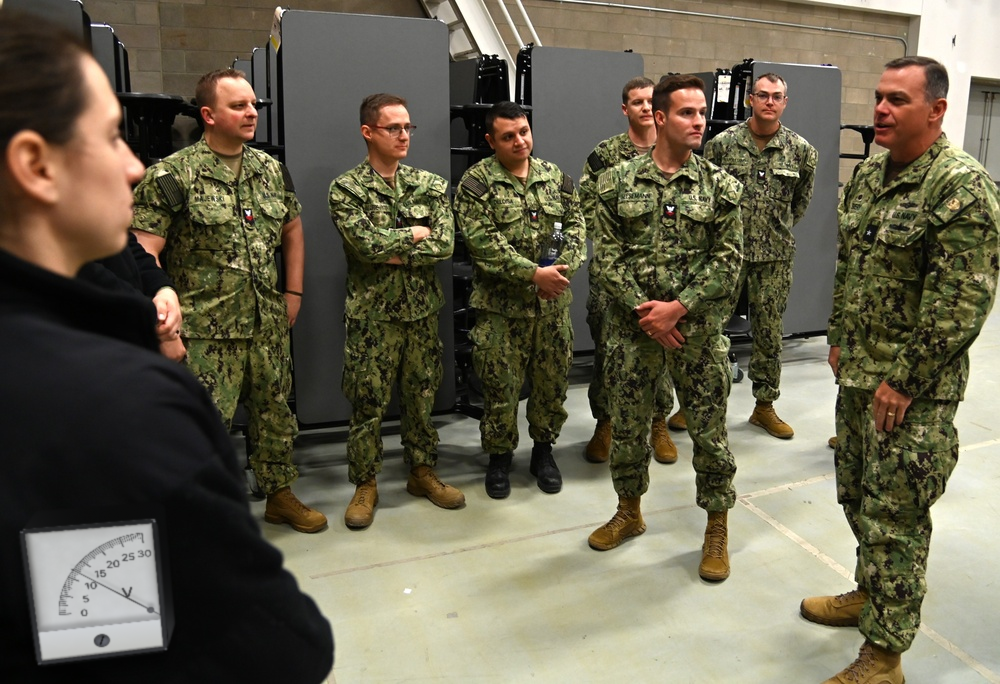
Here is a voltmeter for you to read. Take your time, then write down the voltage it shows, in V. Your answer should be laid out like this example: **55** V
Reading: **12.5** V
